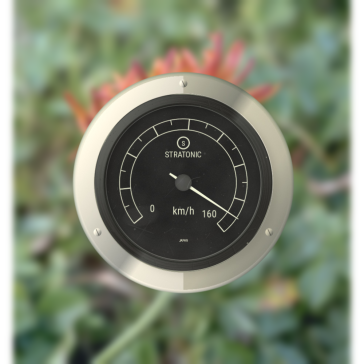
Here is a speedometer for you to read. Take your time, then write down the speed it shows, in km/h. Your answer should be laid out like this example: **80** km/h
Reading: **150** km/h
